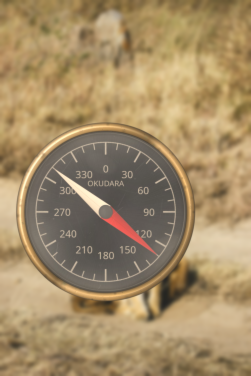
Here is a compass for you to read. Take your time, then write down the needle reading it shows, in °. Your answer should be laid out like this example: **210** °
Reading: **130** °
